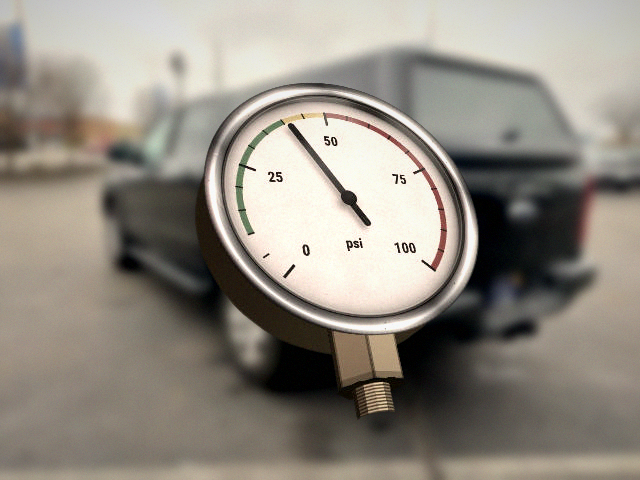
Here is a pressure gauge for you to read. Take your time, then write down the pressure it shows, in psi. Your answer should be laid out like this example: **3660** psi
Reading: **40** psi
